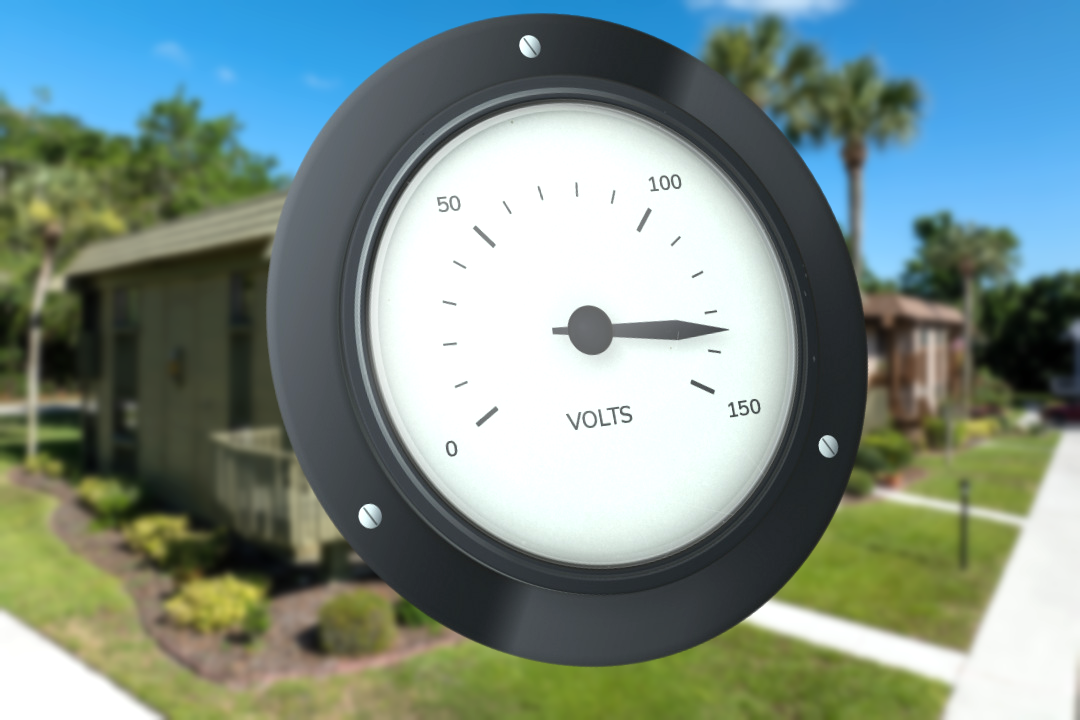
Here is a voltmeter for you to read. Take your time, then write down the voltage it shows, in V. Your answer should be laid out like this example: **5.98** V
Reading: **135** V
